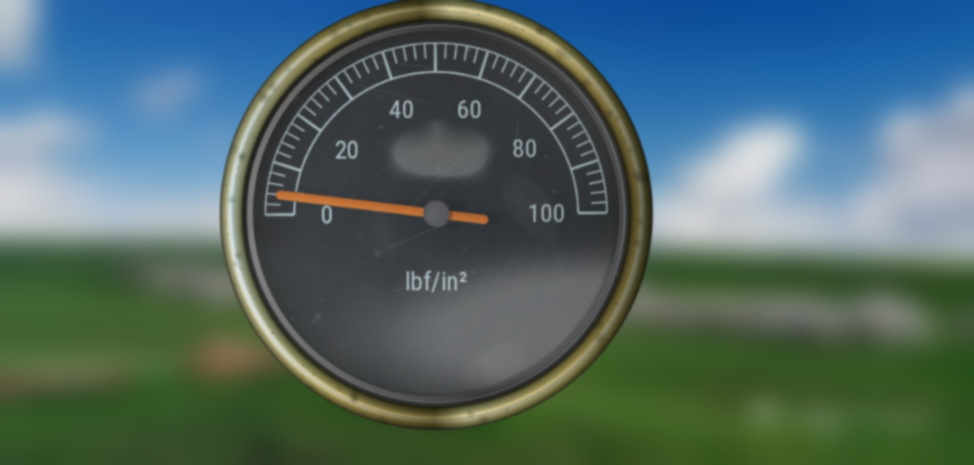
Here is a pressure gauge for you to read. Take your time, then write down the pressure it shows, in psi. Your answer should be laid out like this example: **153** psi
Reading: **4** psi
